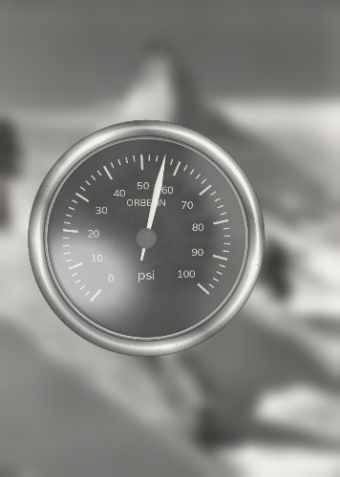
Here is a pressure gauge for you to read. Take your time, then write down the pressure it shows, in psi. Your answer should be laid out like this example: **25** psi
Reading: **56** psi
